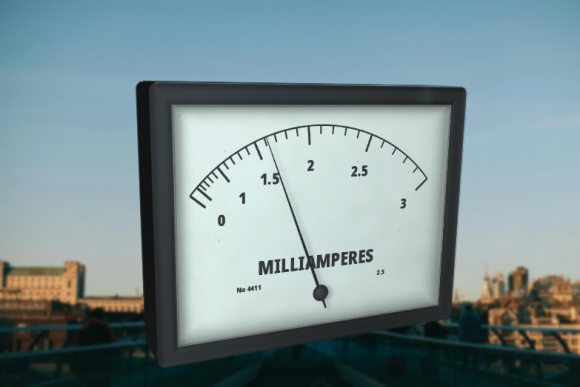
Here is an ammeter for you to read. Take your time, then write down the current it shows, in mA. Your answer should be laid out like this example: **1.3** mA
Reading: **1.6** mA
